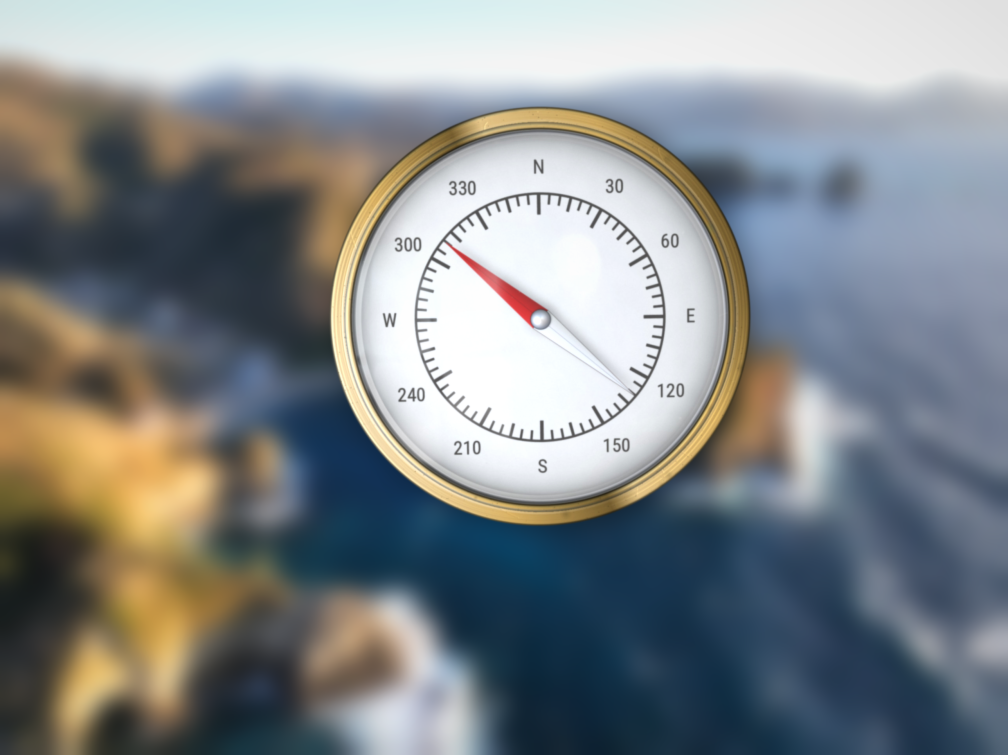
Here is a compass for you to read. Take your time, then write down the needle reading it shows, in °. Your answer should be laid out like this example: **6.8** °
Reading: **310** °
